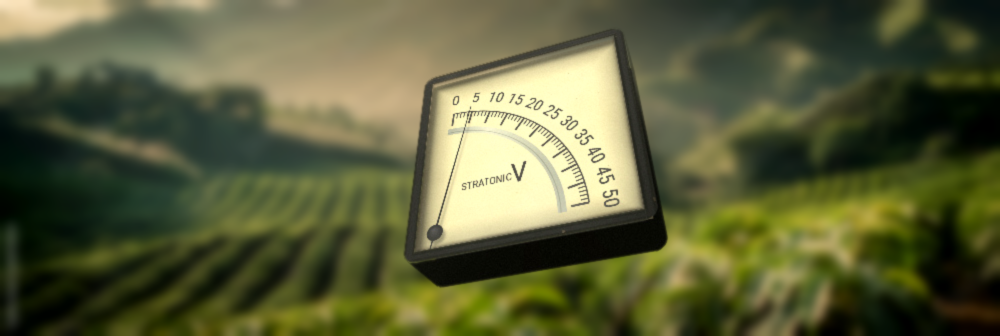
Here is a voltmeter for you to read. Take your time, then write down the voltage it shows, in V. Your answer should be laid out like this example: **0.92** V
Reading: **5** V
